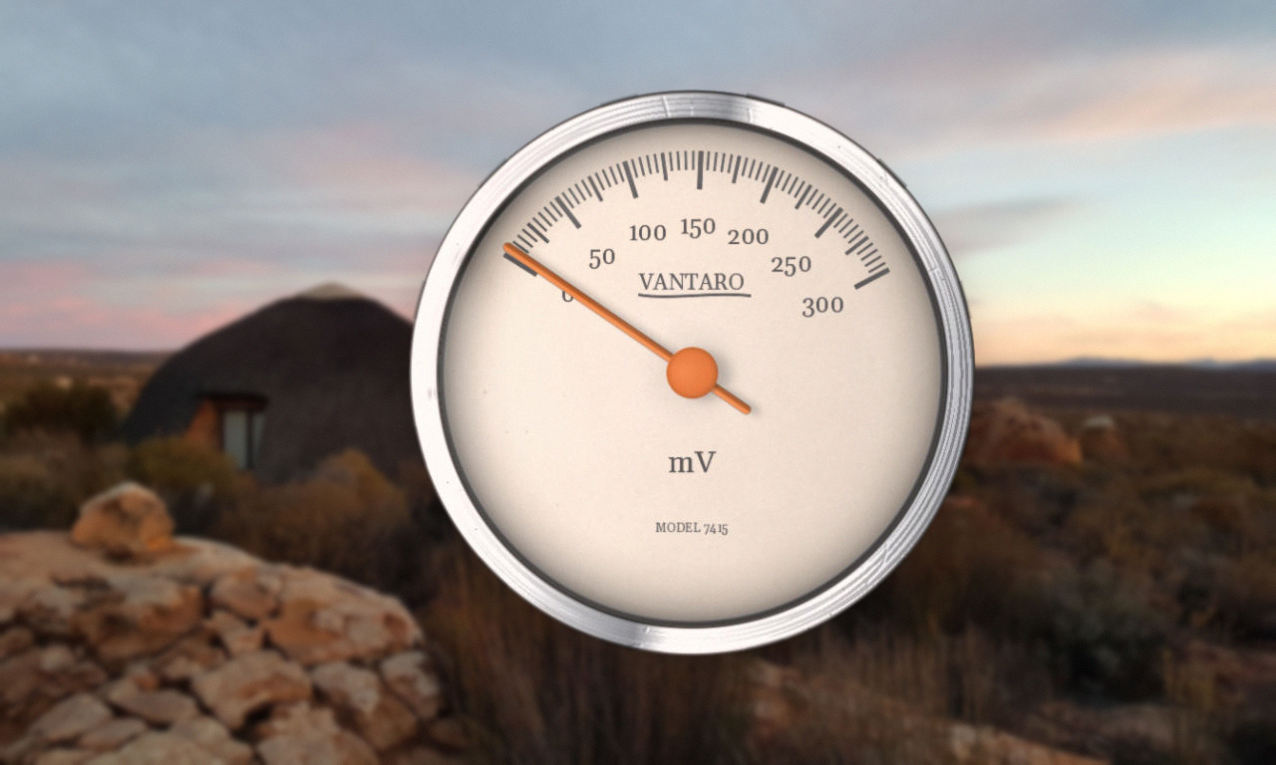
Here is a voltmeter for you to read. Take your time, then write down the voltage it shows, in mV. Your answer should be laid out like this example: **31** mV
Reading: **5** mV
